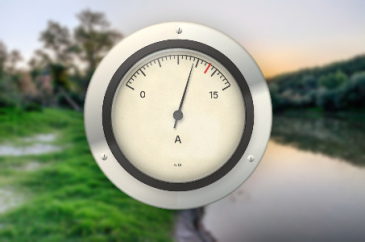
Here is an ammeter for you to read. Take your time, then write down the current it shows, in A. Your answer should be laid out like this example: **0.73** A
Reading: **9.5** A
